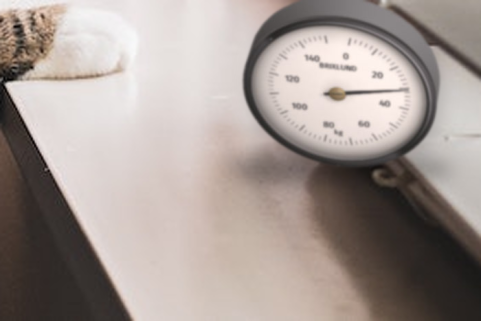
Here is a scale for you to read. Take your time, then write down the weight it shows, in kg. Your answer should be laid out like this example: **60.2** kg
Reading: **30** kg
